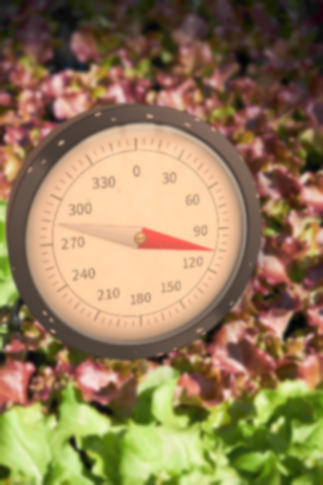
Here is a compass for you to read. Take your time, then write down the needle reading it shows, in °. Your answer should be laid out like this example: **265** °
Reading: **105** °
